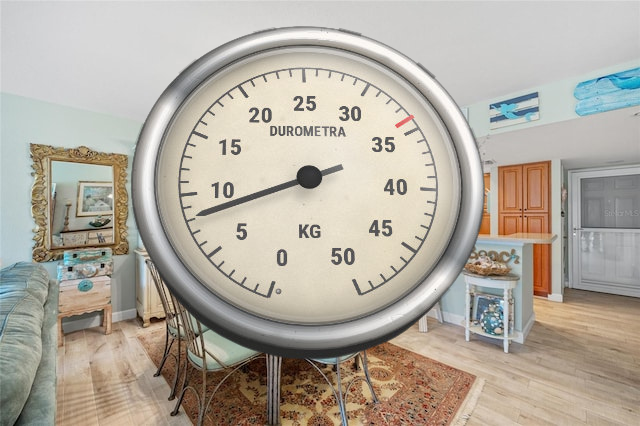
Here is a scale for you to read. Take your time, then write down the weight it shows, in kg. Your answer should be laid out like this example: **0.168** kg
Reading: **8** kg
